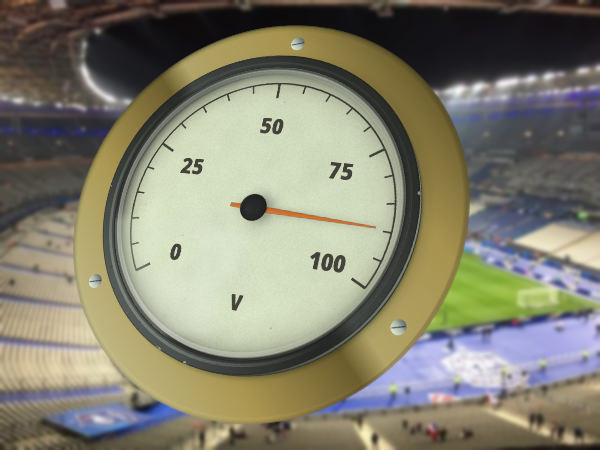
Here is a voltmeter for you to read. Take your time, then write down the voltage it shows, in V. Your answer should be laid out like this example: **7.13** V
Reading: **90** V
